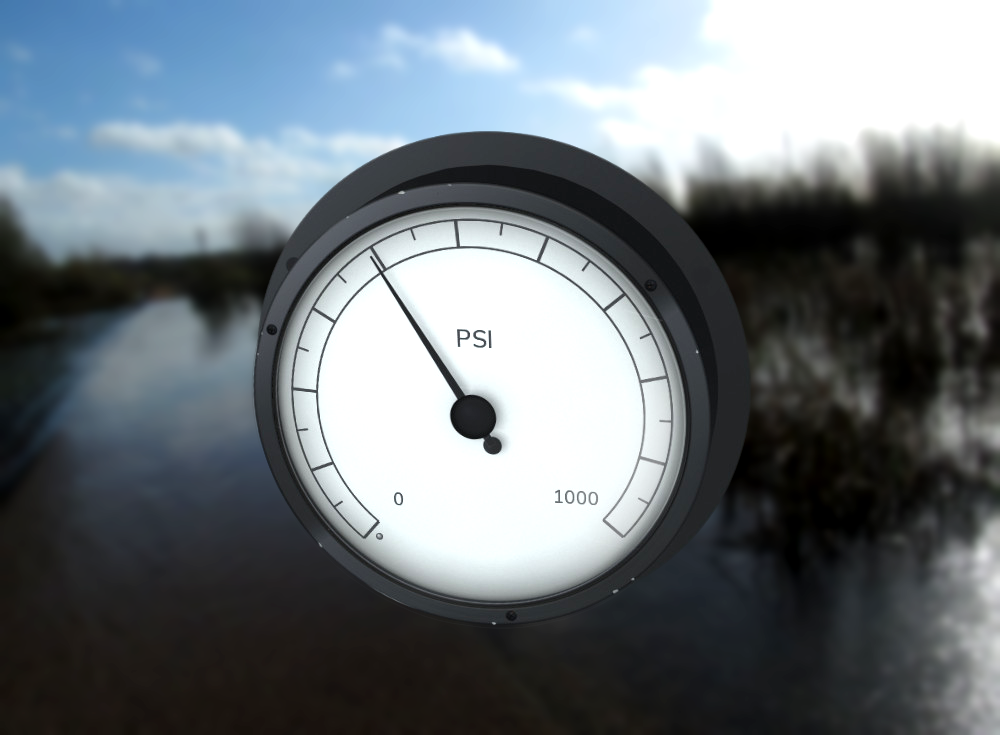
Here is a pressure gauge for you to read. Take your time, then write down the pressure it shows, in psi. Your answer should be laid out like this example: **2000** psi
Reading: **400** psi
